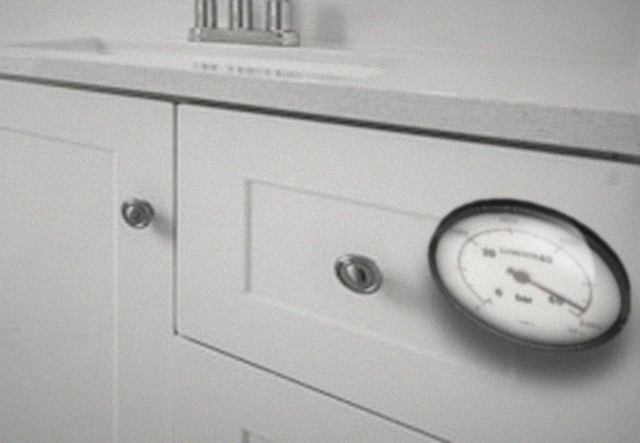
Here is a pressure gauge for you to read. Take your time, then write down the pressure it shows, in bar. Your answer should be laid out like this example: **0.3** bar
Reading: **57.5** bar
